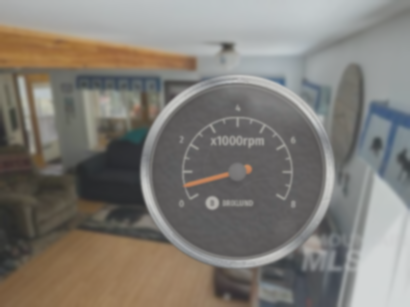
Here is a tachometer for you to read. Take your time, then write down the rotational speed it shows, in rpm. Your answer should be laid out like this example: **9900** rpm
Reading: **500** rpm
